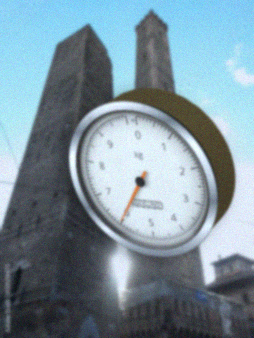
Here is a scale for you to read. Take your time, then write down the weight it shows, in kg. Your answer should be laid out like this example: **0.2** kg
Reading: **6** kg
